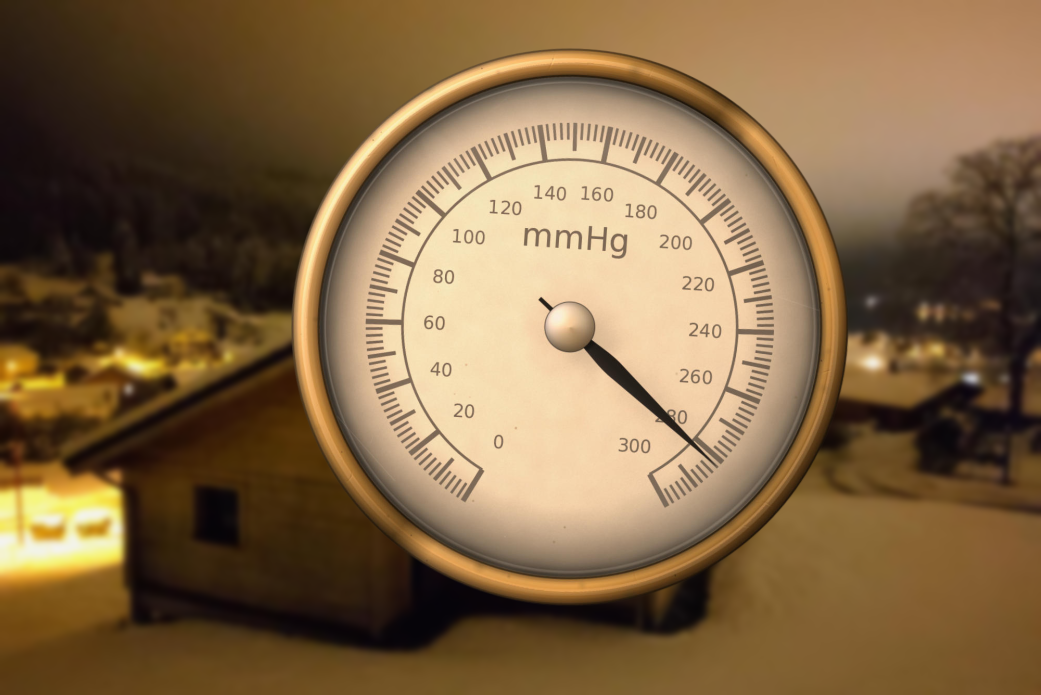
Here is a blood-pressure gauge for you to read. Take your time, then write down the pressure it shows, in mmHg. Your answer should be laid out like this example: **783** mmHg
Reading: **282** mmHg
